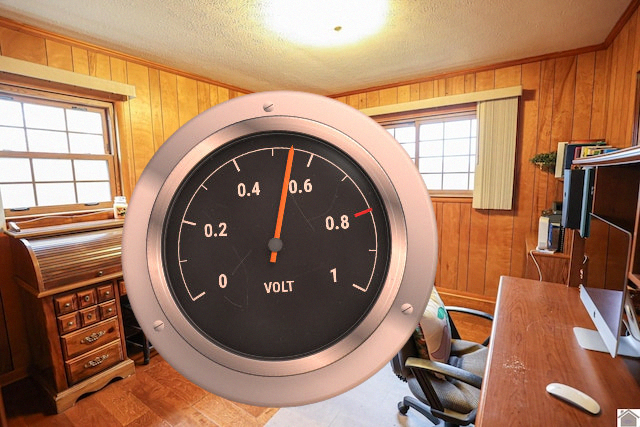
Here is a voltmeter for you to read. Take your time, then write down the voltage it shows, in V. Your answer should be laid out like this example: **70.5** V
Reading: **0.55** V
